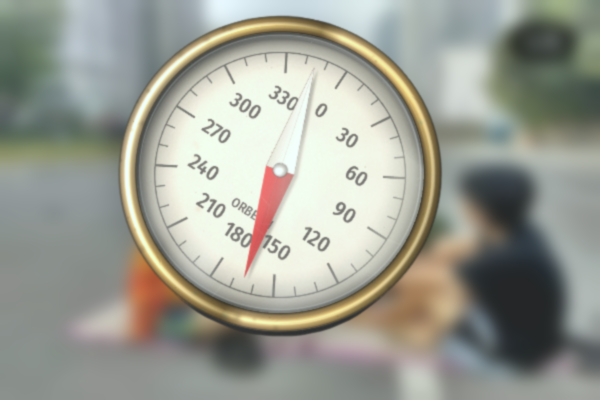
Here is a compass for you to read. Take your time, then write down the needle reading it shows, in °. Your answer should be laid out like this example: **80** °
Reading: **165** °
